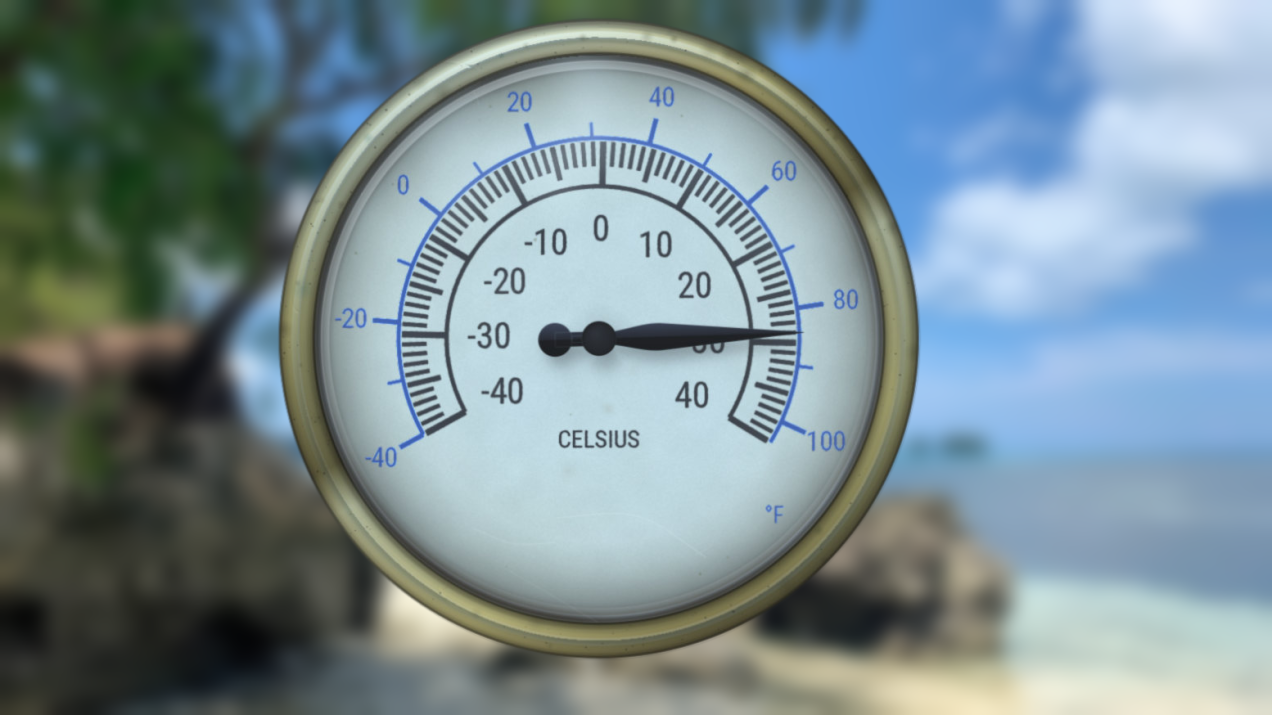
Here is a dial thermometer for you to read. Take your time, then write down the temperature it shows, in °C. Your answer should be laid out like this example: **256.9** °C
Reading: **29** °C
